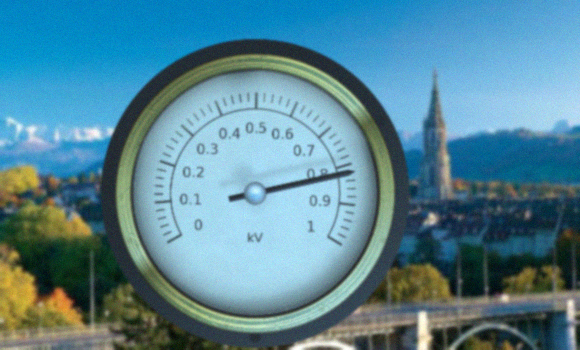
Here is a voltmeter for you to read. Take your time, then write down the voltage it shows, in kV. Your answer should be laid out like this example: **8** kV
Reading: **0.82** kV
